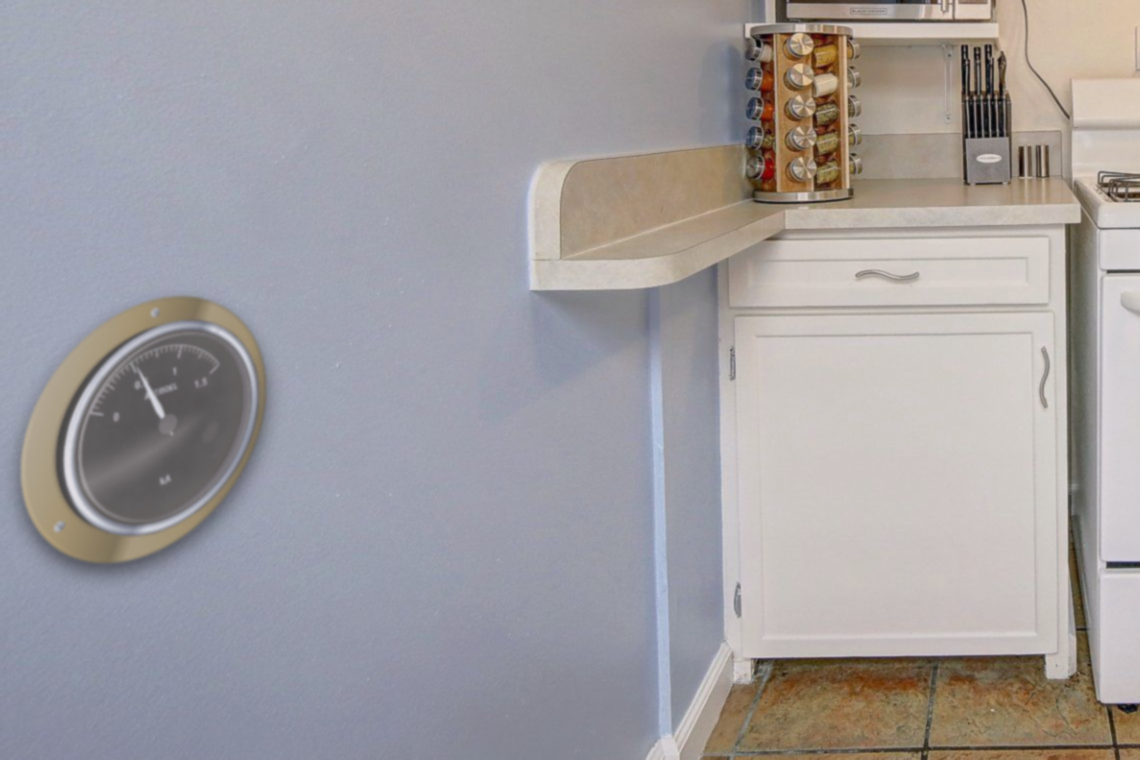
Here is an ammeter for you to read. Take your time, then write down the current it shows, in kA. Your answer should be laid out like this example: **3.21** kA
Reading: **0.5** kA
